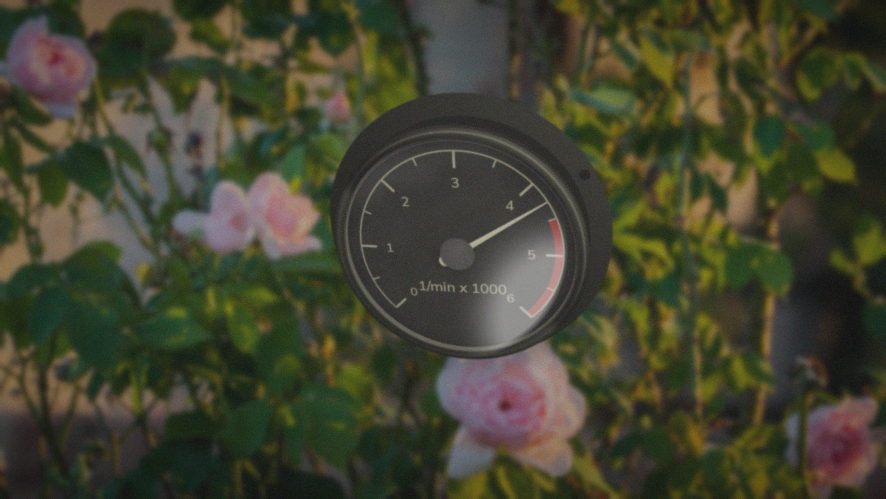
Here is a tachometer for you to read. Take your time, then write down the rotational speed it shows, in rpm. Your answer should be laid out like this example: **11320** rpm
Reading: **4250** rpm
